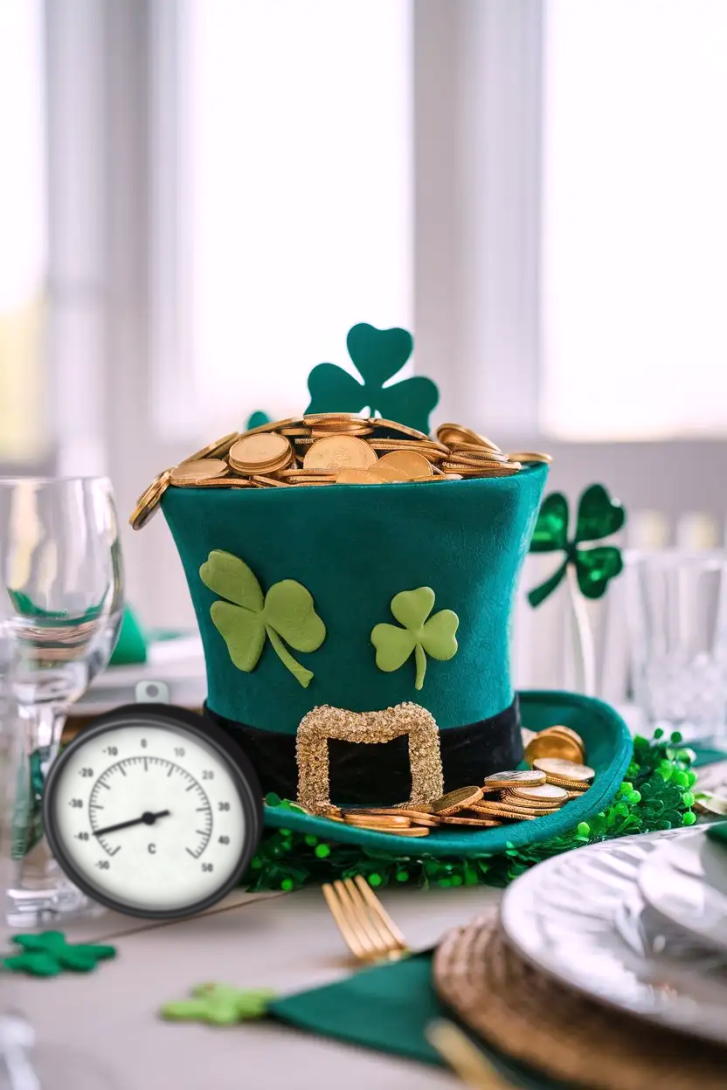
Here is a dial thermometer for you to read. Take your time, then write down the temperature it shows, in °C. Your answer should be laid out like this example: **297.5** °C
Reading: **-40** °C
